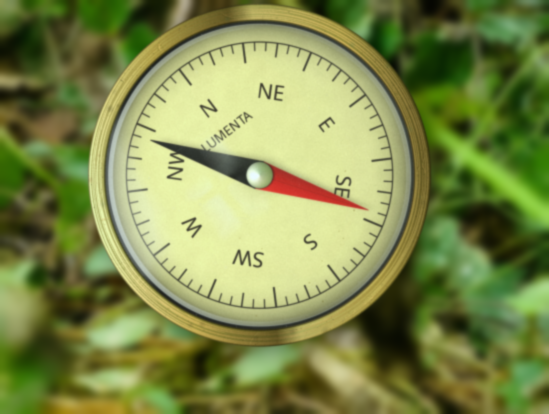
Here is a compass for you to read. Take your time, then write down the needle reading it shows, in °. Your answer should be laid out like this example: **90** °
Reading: **145** °
